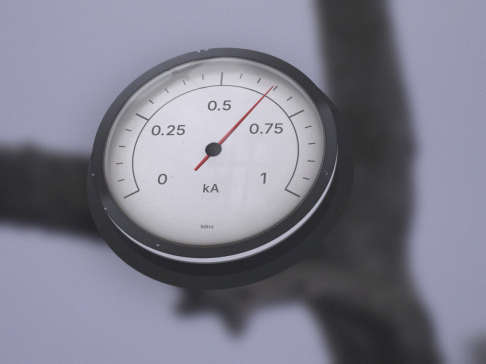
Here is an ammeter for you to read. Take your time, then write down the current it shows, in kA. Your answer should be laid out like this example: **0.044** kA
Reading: **0.65** kA
